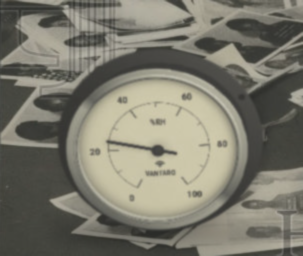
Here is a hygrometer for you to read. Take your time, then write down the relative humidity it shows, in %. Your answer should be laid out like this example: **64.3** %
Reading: **25** %
